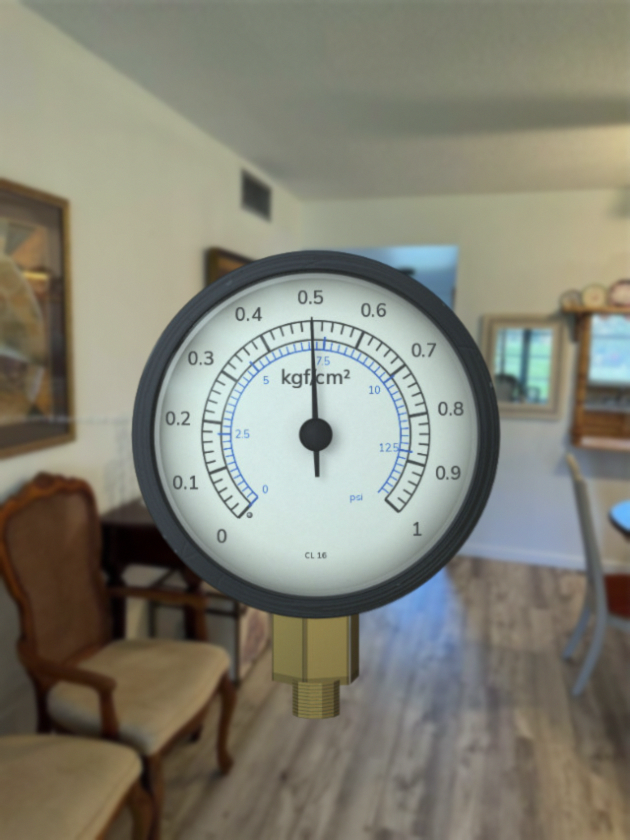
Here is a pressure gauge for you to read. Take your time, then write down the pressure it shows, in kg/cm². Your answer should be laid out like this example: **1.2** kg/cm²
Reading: **0.5** kg/cm²
